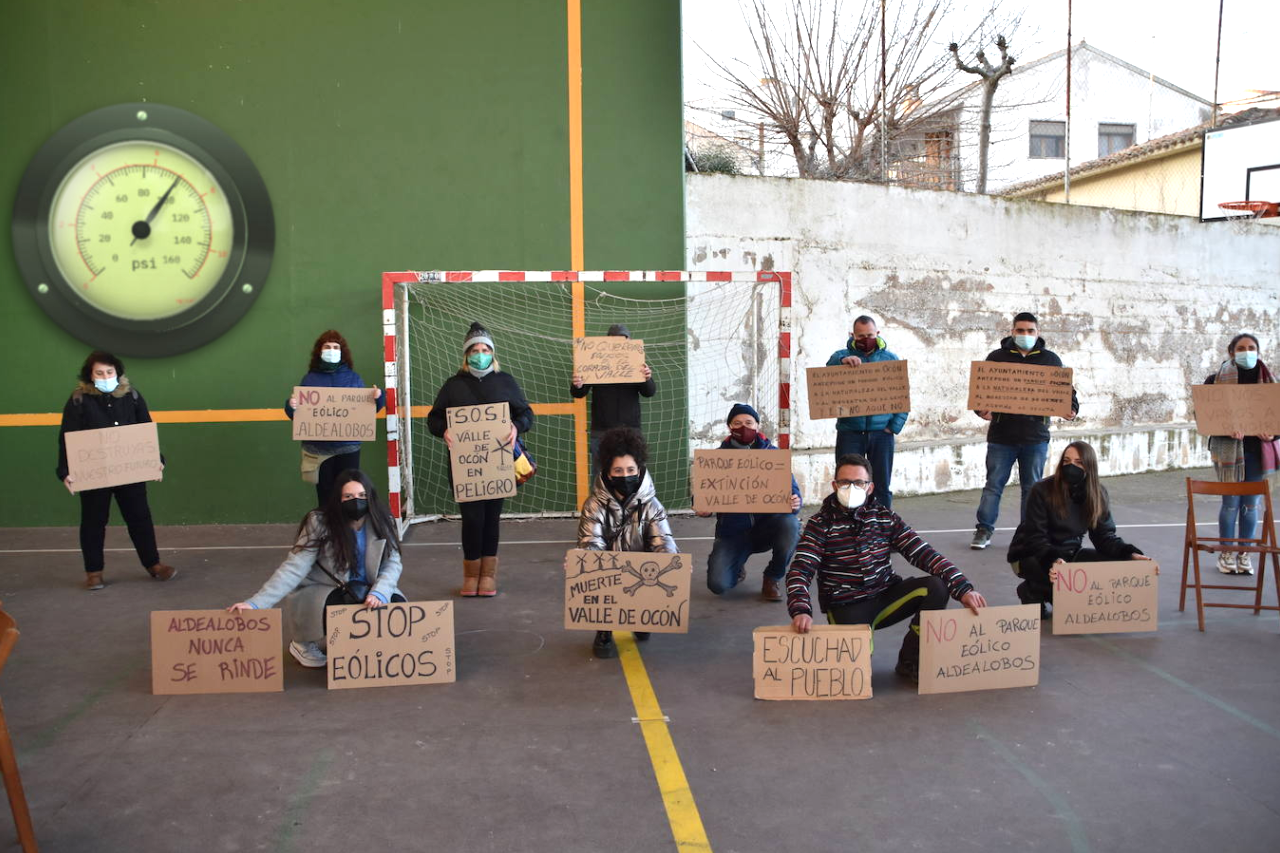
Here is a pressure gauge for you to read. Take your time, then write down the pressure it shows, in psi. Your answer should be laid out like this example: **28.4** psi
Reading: **100** psi
